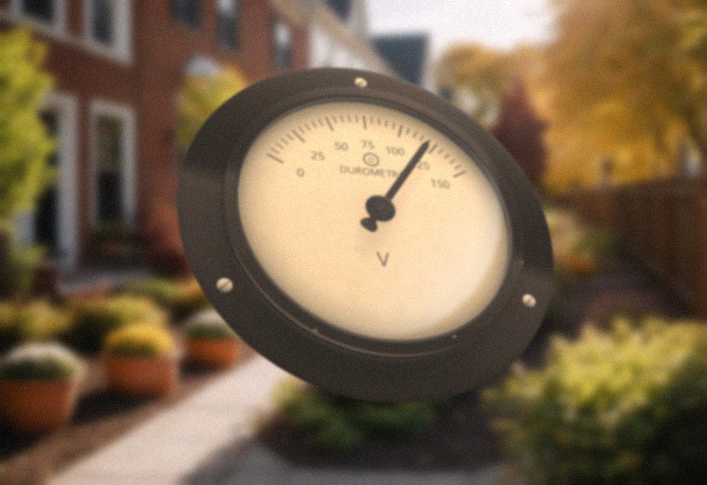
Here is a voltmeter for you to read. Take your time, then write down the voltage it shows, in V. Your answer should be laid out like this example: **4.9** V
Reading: **120** V
